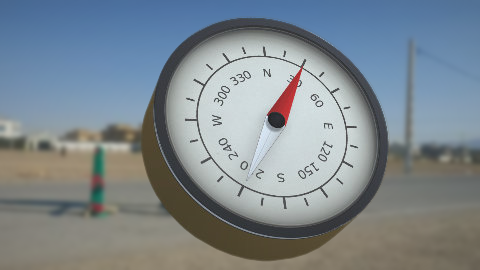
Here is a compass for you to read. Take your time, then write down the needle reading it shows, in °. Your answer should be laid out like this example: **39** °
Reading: **30** °
